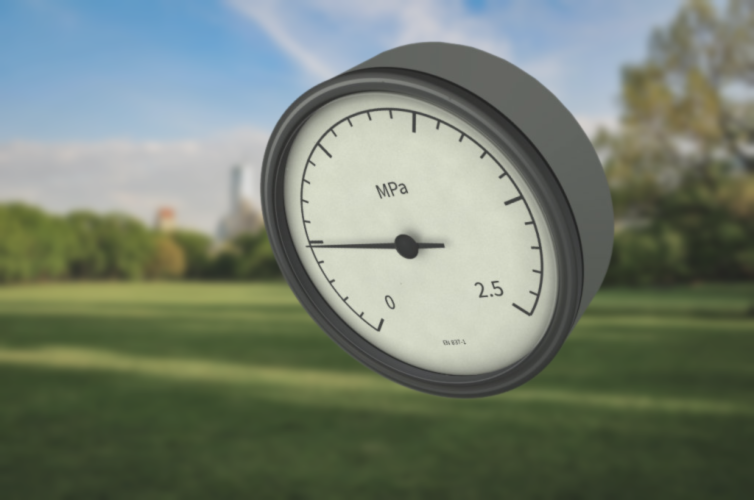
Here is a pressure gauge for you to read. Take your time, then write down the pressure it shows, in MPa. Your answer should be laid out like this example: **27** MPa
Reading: **0.5** MPa
